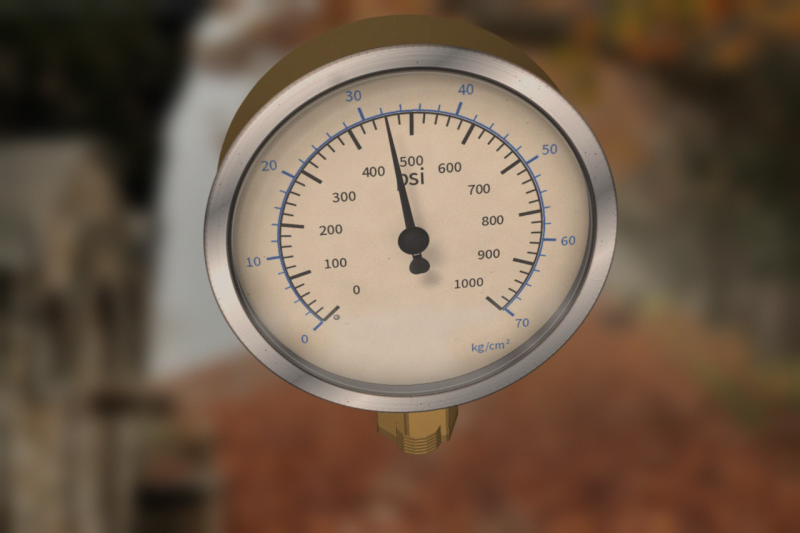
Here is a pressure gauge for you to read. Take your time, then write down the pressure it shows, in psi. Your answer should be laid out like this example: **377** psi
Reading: **460** psi
